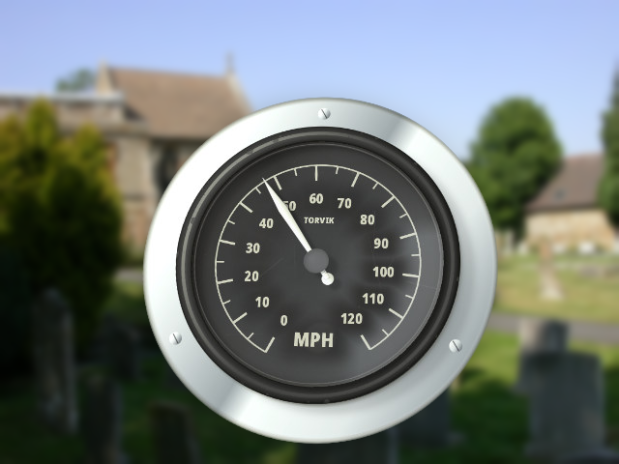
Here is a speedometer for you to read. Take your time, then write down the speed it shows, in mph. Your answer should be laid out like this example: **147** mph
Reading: **47.5** mph
